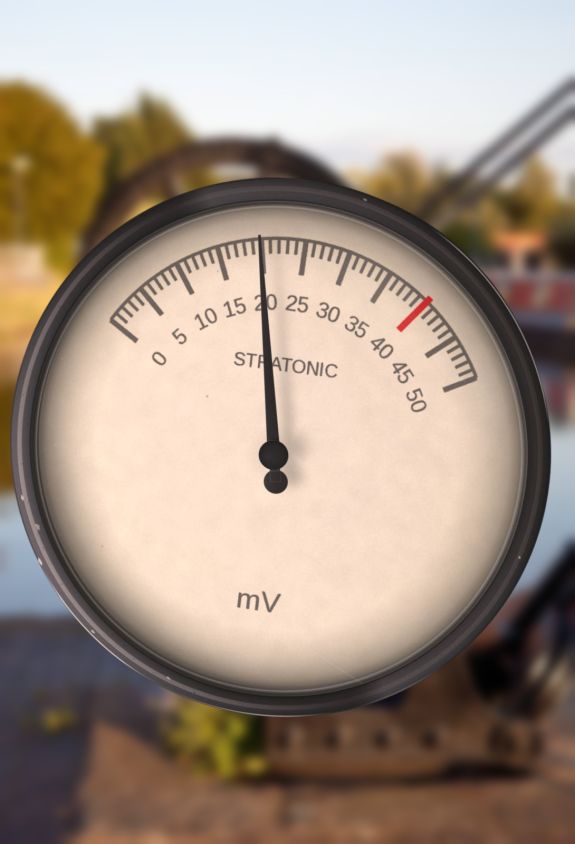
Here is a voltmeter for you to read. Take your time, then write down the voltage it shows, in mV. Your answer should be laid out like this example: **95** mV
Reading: **20** mV
